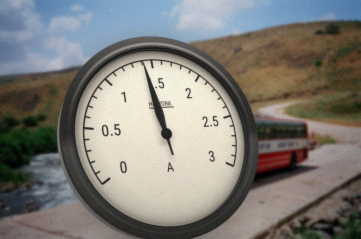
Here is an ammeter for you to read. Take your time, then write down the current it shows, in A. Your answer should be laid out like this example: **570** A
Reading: **1.4** A
